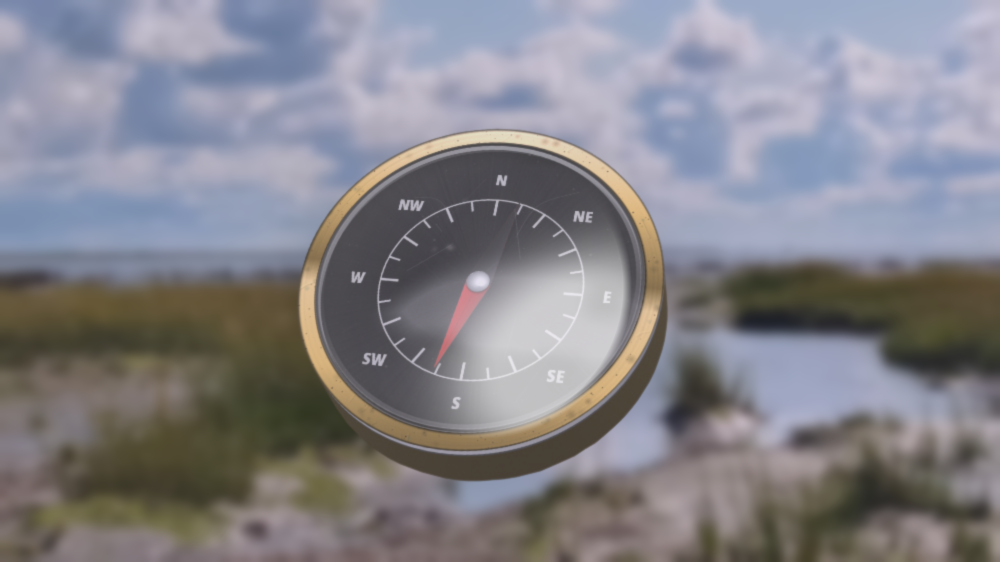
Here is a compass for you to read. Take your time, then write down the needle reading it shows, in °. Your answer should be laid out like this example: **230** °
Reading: **195** °
